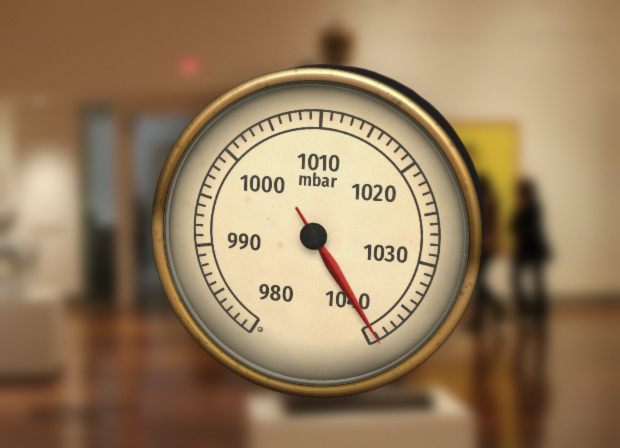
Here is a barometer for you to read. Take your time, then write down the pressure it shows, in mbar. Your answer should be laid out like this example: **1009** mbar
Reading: **1039** mbar
